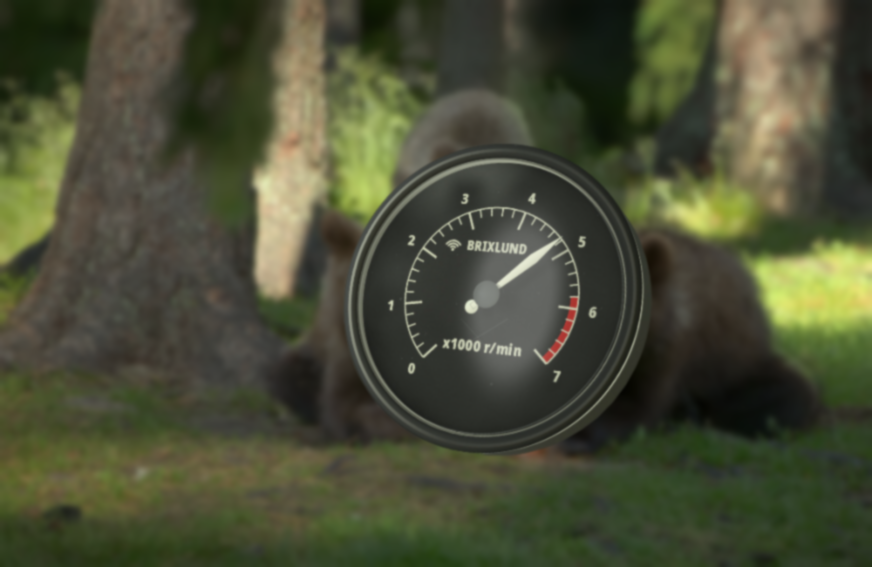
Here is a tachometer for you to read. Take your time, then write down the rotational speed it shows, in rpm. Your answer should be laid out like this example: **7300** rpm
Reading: **4800** rpm
